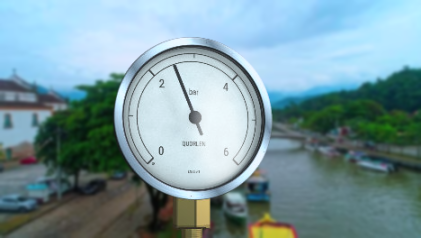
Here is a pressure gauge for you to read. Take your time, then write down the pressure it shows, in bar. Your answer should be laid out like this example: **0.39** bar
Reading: **2.5** bar
